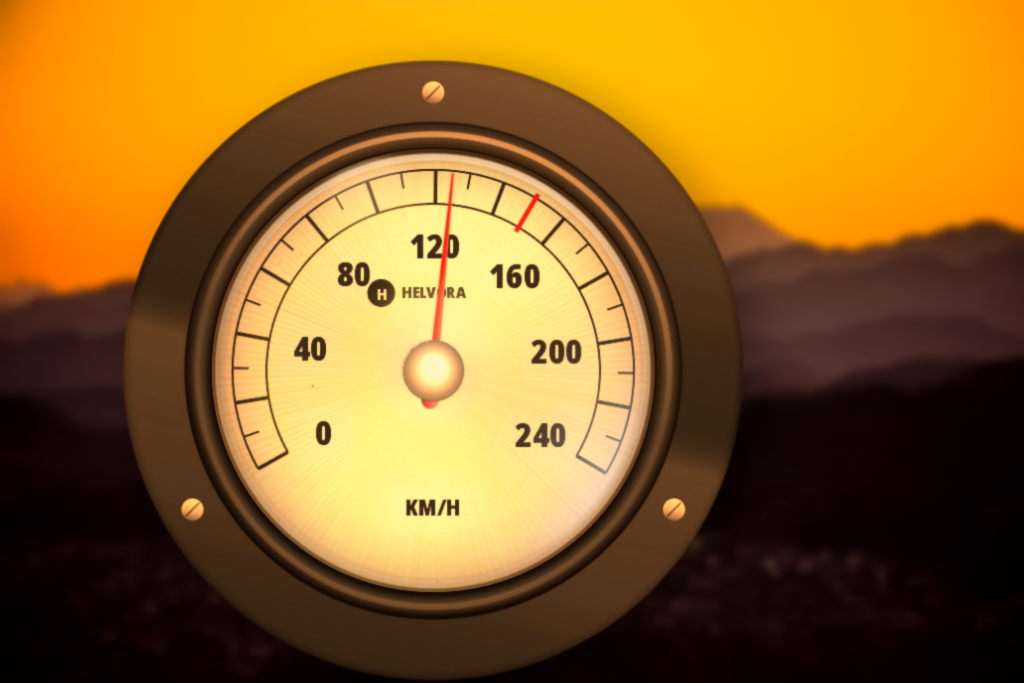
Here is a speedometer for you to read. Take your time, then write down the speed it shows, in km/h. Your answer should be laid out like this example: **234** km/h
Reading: **125** km/h
